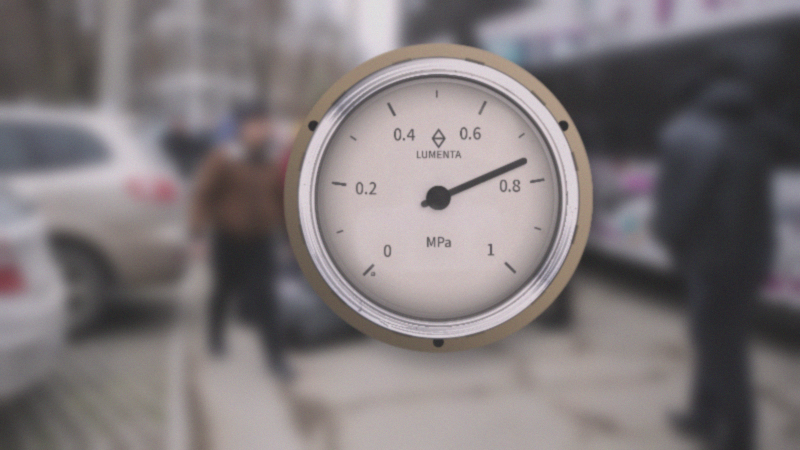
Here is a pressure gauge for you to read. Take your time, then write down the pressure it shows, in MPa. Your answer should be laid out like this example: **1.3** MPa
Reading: **0.75** MPa
